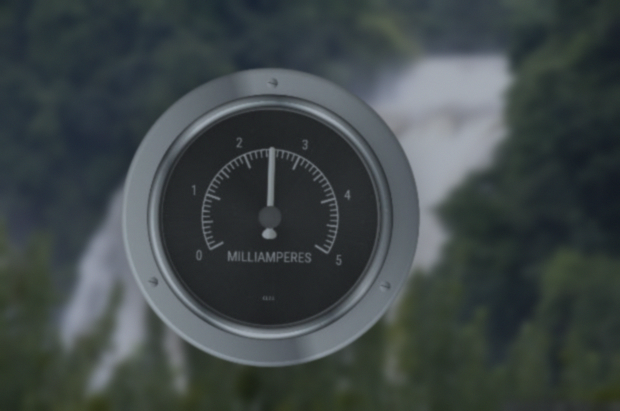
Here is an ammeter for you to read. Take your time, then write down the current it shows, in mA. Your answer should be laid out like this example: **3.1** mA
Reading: **2.5** mA
